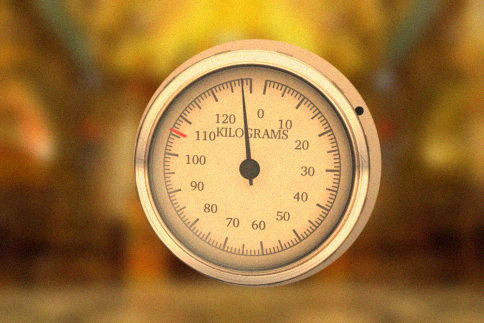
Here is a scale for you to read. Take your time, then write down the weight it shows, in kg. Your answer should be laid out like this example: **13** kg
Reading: **128** kg
